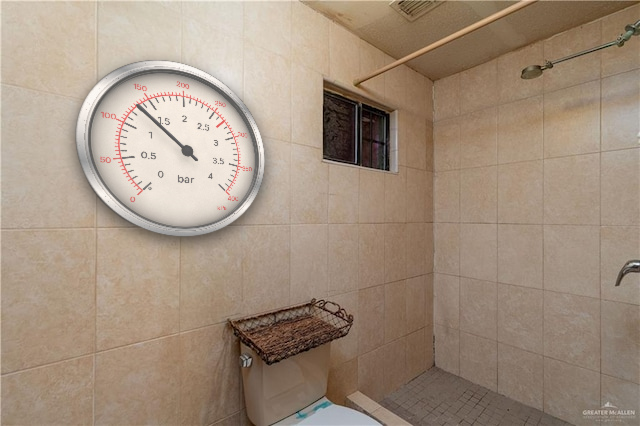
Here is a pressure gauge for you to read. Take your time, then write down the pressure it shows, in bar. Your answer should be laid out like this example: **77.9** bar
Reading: **1.3** bar
